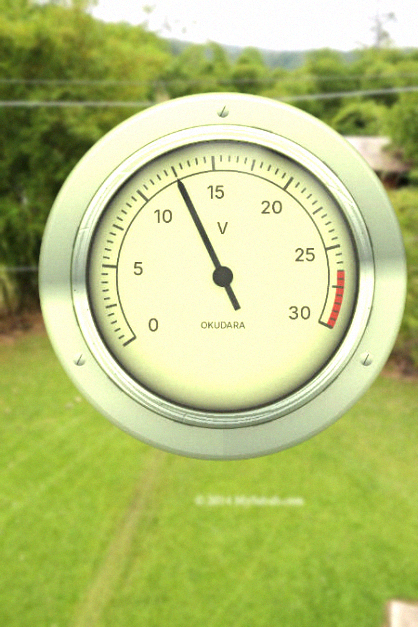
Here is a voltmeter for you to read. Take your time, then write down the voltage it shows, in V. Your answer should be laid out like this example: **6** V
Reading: **12.5** V
